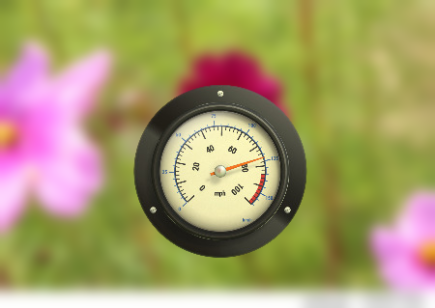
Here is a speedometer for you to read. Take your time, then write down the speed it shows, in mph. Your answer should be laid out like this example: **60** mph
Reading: **76** mph
